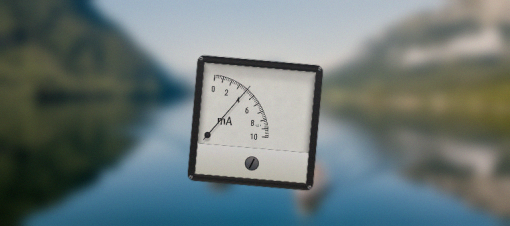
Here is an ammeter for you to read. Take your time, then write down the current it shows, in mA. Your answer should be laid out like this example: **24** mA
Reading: **4** mA
